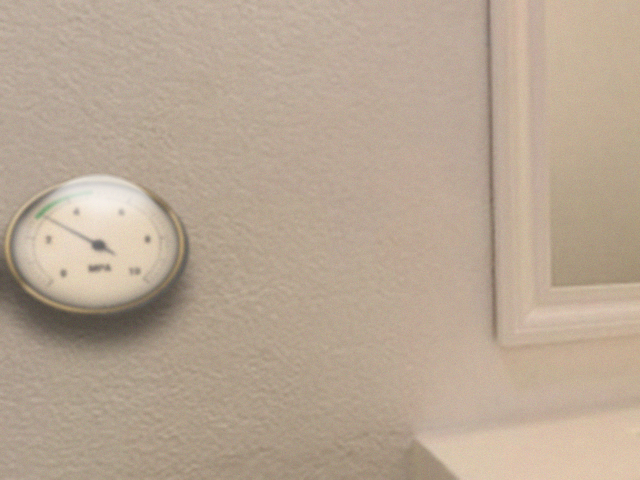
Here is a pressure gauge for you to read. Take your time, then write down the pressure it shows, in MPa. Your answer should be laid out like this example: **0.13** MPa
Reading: **3** MPa
